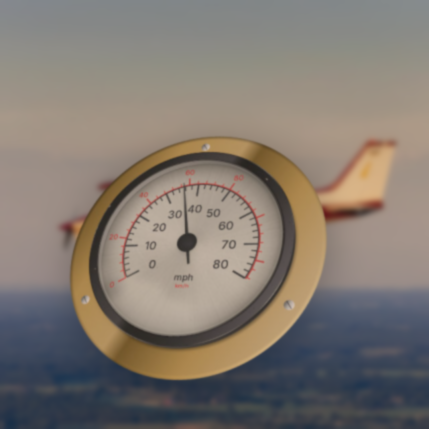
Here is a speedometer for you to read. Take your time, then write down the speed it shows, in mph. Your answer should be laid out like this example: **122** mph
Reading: **36** mph
